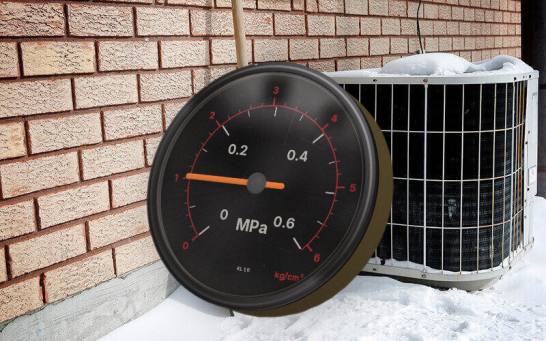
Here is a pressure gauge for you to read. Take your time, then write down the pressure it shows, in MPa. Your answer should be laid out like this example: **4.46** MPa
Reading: **0.1** MPa
